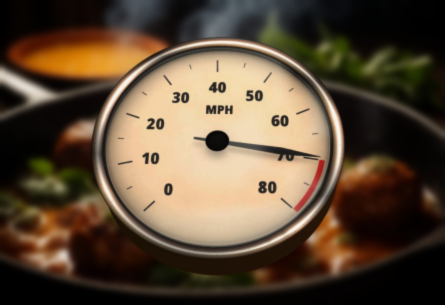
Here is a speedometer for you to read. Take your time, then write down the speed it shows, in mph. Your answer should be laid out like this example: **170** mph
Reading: **70** mph
